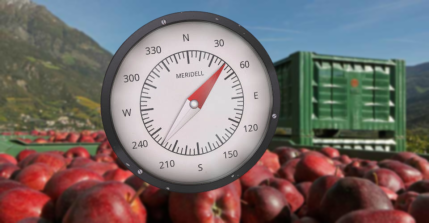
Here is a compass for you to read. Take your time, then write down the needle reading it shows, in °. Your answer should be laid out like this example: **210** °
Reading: **45** °
